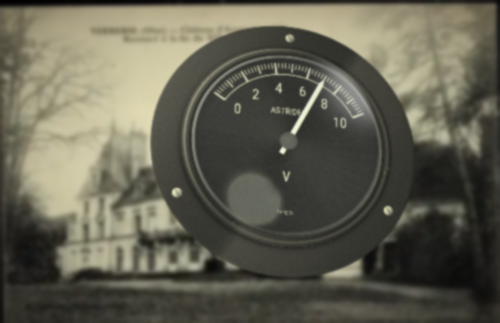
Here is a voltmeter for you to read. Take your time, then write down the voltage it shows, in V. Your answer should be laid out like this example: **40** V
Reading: **7** V
